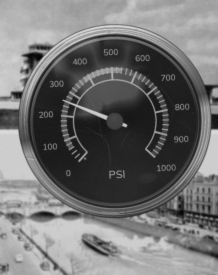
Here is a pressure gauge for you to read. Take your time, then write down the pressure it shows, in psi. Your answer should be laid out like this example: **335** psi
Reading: **260** psi
